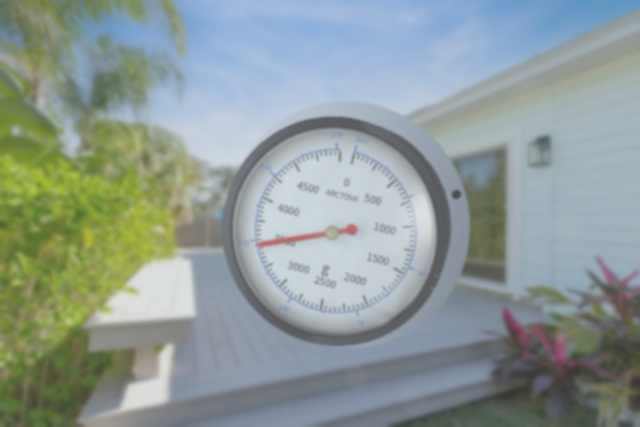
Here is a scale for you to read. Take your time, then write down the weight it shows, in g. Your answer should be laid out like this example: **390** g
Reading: **3500** g
